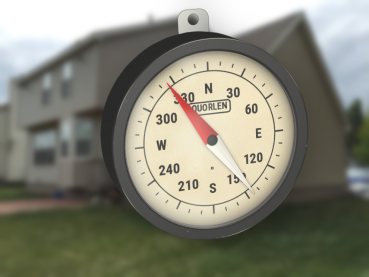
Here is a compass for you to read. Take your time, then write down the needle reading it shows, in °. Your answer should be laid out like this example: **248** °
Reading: **325** °
